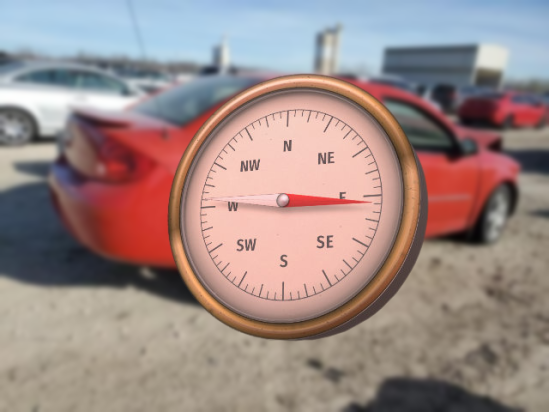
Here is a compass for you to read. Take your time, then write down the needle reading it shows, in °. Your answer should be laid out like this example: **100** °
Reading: **95** °
